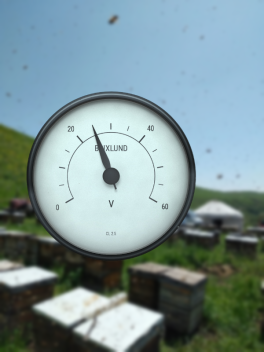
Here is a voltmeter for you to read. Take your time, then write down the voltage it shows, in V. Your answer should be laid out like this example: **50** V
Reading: **25** V
